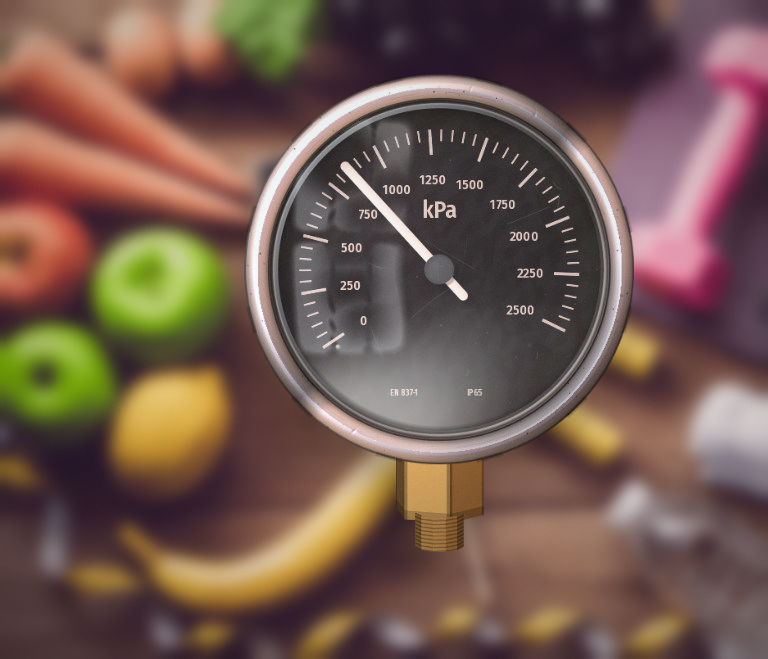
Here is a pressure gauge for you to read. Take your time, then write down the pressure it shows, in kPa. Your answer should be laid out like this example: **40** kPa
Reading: **850** kPa
